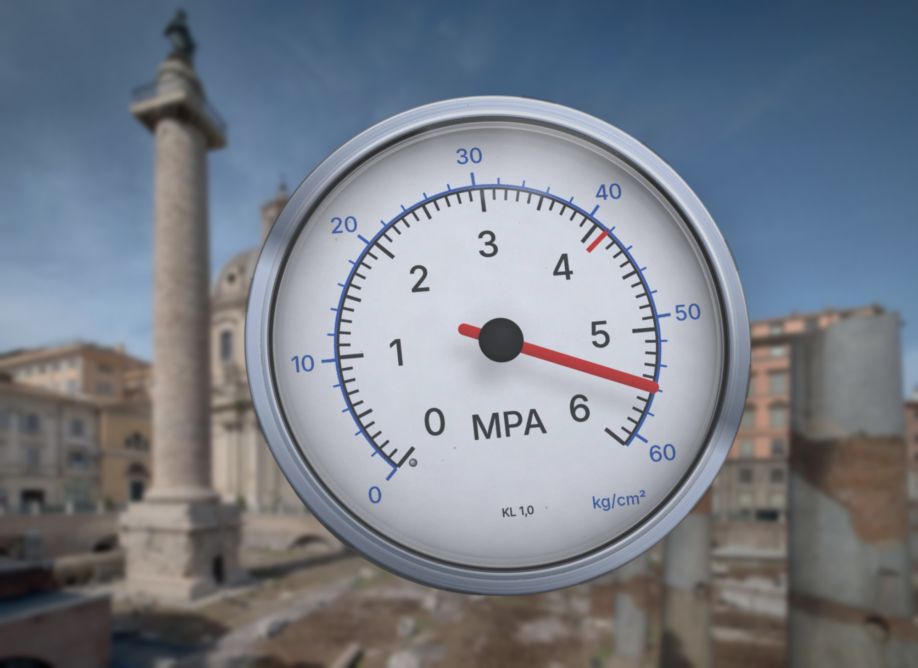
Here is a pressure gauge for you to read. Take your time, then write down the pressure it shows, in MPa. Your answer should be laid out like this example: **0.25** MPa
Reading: **5.5** MPa
